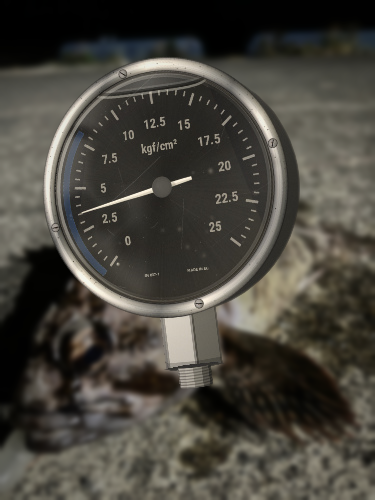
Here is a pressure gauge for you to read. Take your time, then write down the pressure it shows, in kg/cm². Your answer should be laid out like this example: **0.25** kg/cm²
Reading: **3.5** kg/cm²
